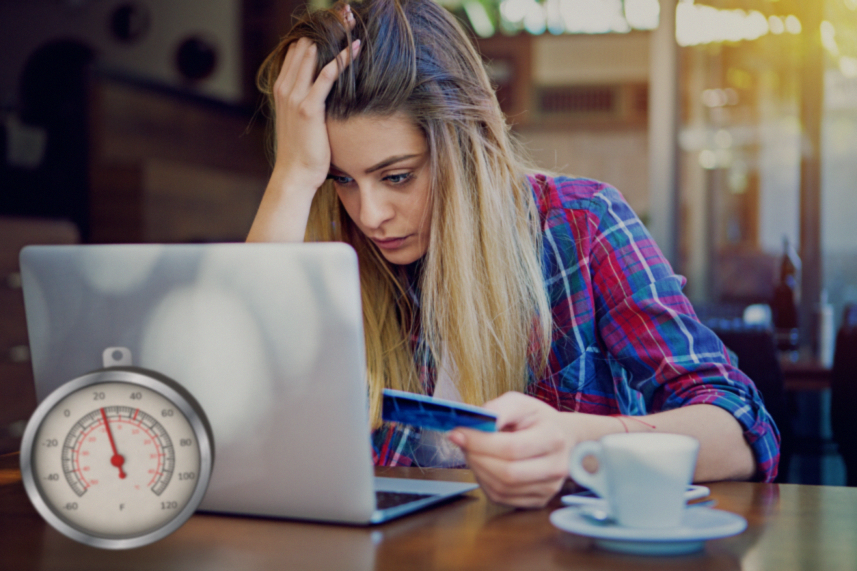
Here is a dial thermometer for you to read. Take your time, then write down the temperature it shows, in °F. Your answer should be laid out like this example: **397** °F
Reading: **20** °F
